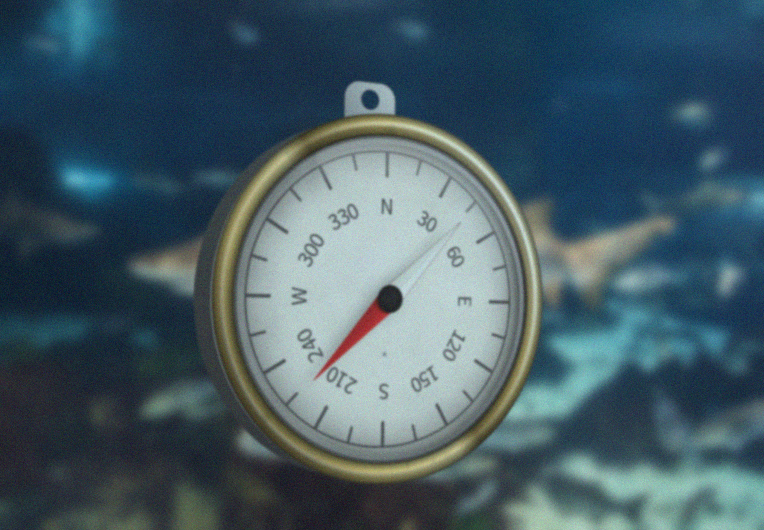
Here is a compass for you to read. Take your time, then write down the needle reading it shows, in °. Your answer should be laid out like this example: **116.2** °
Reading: **225** °
